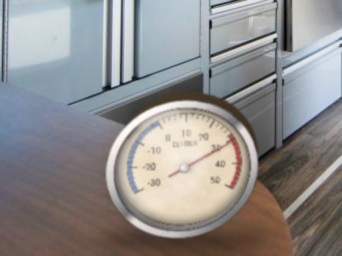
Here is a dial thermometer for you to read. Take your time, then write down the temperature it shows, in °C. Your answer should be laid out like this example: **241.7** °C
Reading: **30** °C
